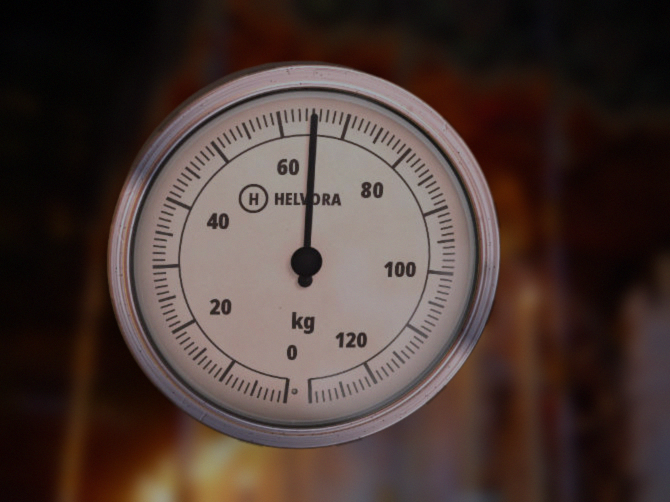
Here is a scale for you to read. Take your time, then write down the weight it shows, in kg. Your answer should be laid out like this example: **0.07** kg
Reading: **65** kg
